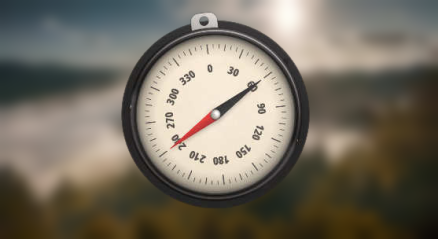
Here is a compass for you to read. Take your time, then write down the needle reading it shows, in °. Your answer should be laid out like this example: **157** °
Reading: **240** °
